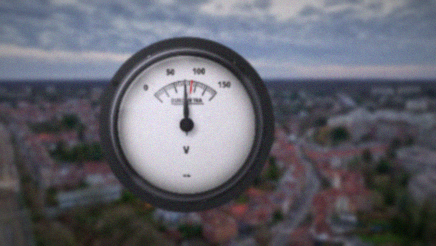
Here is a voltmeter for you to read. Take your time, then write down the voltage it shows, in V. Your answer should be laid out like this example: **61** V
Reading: **75** V
